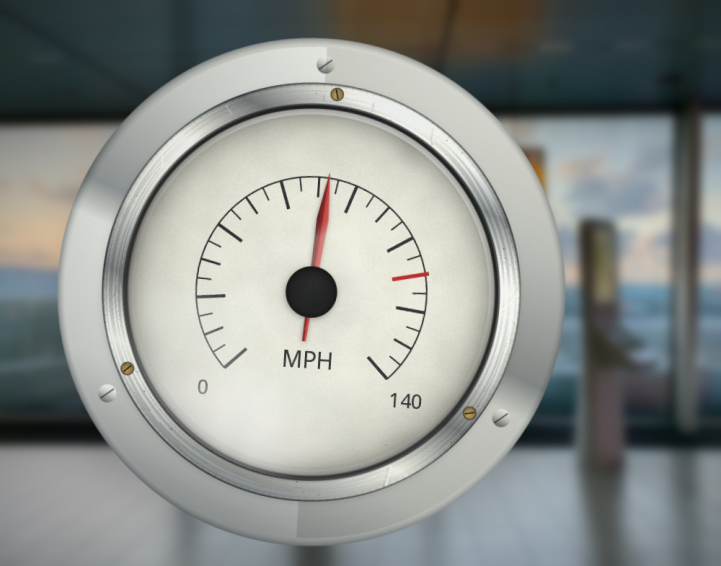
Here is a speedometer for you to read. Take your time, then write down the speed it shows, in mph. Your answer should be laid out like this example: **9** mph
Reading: **72.5** mph
